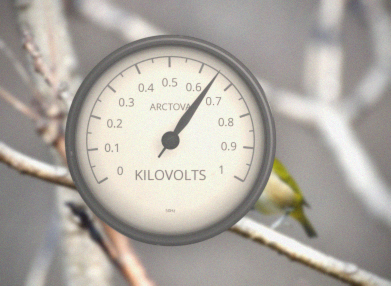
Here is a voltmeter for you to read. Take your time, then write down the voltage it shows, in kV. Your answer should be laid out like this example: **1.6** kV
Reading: **0.65** kV
